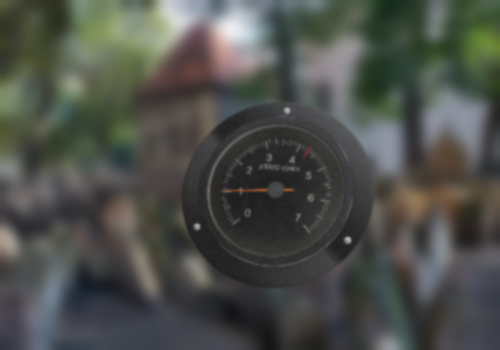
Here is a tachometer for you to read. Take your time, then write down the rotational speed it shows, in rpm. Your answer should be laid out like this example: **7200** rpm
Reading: **1000** rpm
